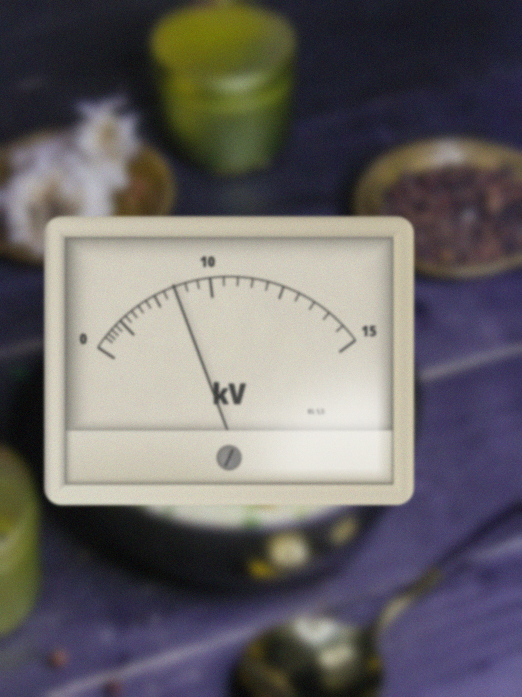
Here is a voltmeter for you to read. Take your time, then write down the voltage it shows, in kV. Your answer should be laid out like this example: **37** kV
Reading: **8.5** kV
